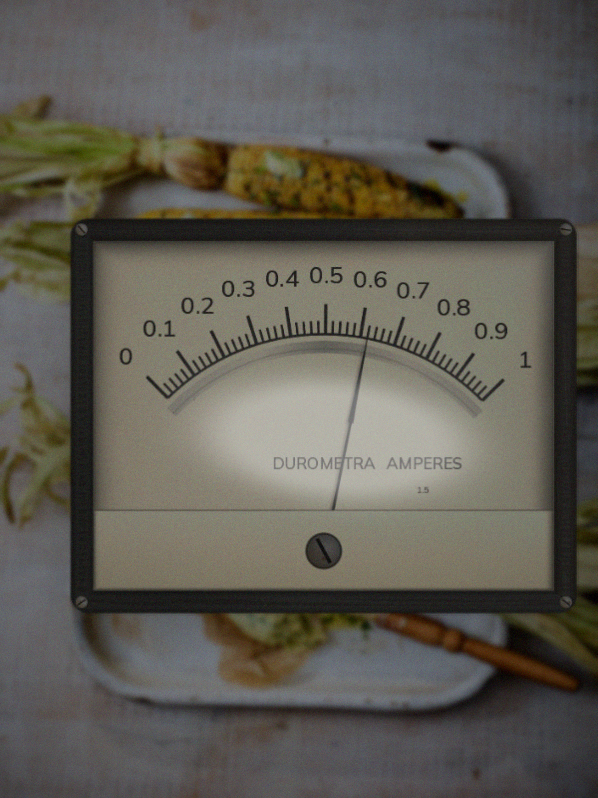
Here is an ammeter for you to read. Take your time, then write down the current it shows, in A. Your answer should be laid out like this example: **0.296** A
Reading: **0.62** A
